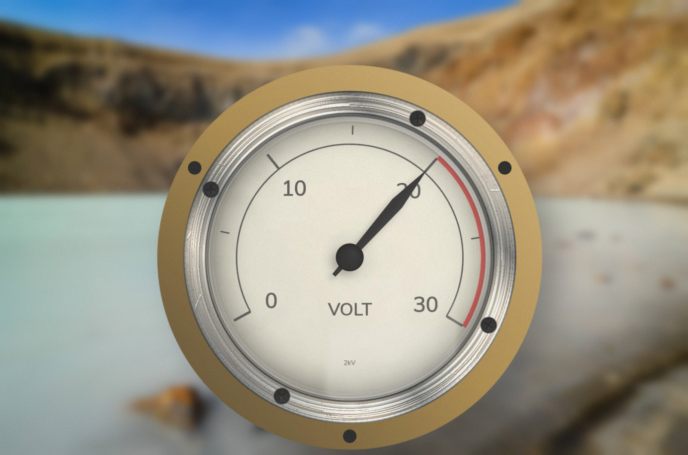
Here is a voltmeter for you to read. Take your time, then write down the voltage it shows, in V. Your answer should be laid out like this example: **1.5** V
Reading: **20** V
